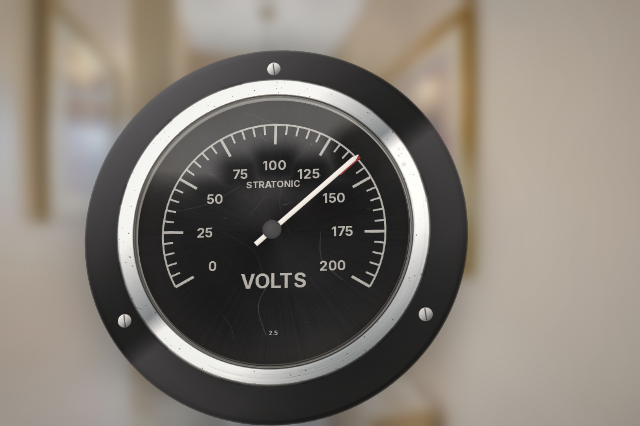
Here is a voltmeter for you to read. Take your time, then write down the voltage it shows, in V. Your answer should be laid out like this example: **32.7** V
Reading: **140** V
